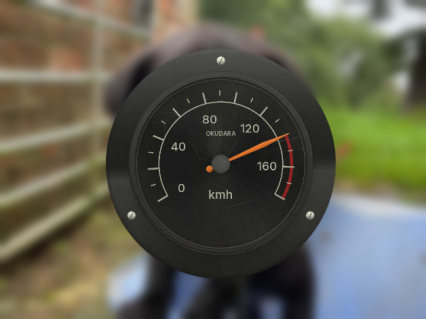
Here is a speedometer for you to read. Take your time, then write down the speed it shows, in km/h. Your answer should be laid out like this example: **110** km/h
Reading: **140** km/h
